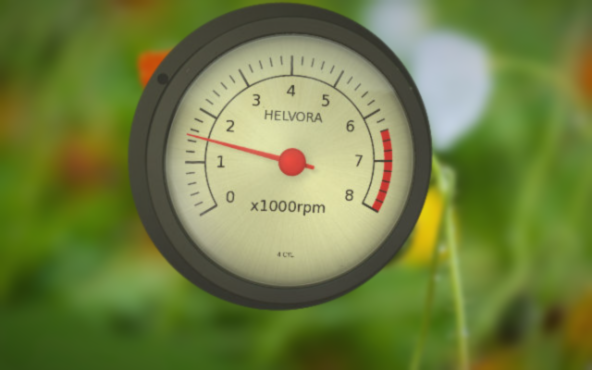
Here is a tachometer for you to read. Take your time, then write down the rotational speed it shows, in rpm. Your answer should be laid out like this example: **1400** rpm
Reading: **1500** rpm
